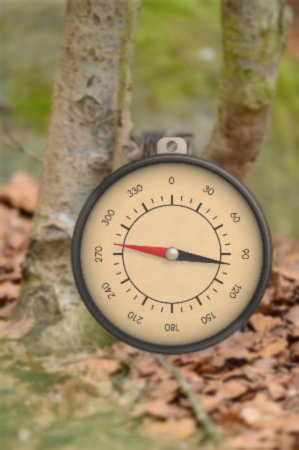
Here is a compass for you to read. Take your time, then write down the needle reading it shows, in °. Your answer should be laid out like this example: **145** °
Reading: **280** °
